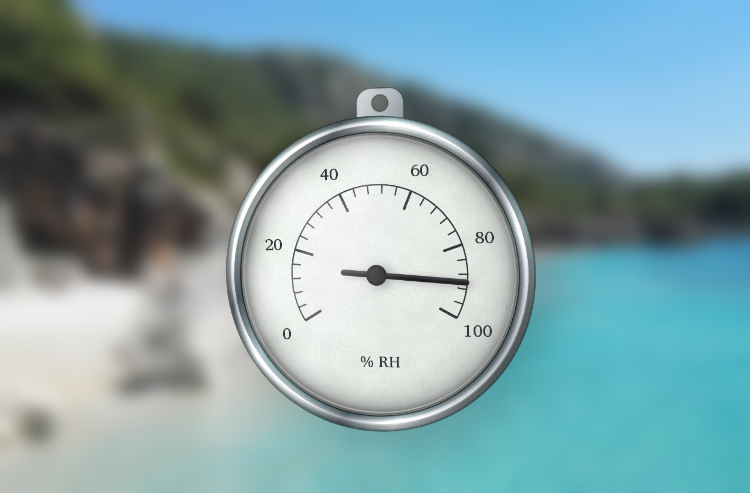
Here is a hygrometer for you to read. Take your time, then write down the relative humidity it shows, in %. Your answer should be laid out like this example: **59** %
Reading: **90** %
